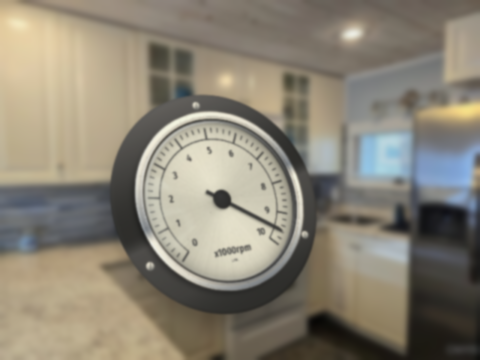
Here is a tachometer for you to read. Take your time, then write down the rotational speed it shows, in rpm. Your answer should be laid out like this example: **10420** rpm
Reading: **9600** rpm
